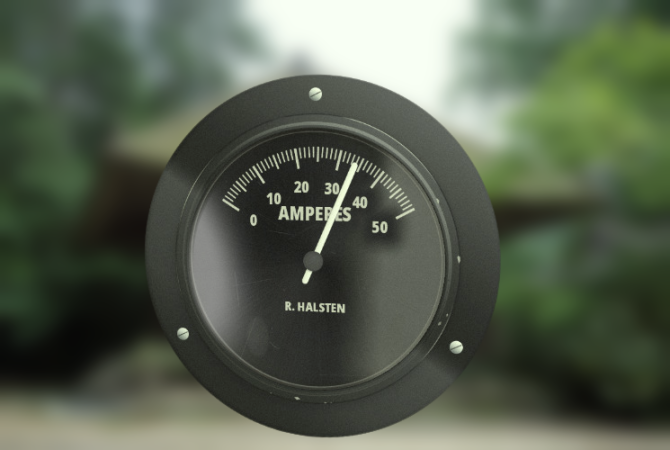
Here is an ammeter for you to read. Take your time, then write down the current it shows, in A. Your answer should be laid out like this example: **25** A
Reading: **34** A
